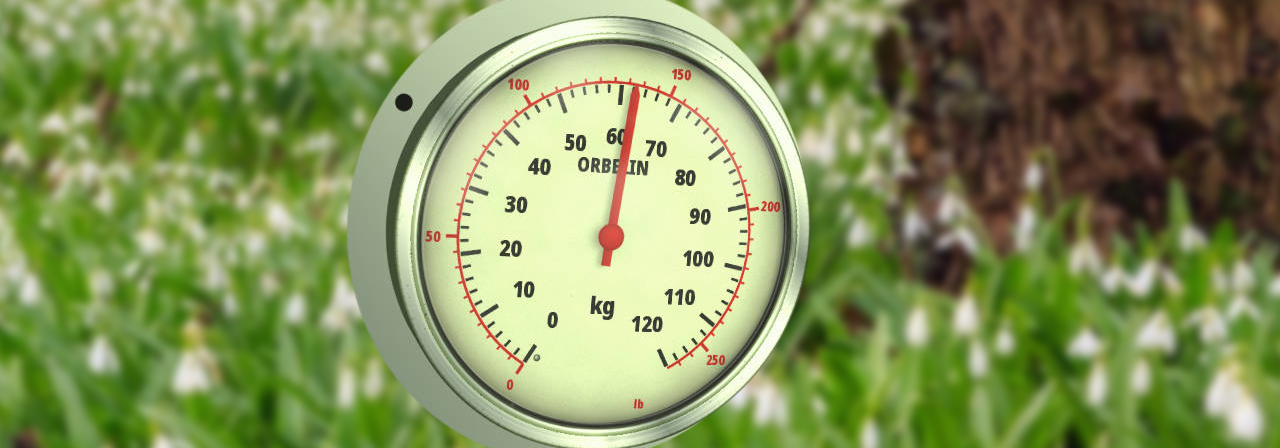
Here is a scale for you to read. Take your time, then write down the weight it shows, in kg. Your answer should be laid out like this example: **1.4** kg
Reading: **62** kg
